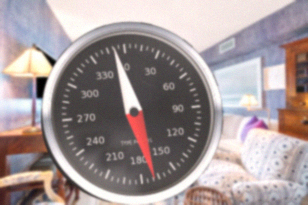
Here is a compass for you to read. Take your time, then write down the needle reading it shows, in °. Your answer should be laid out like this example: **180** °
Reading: **170** °
